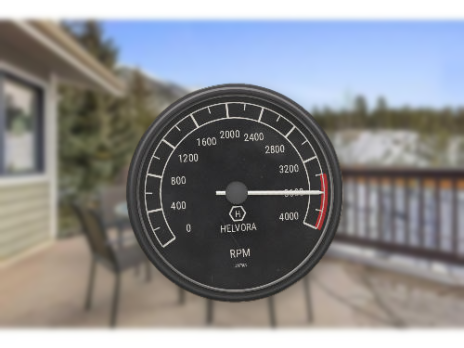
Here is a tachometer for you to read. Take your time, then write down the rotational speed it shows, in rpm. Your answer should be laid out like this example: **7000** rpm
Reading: **3600** rpm
